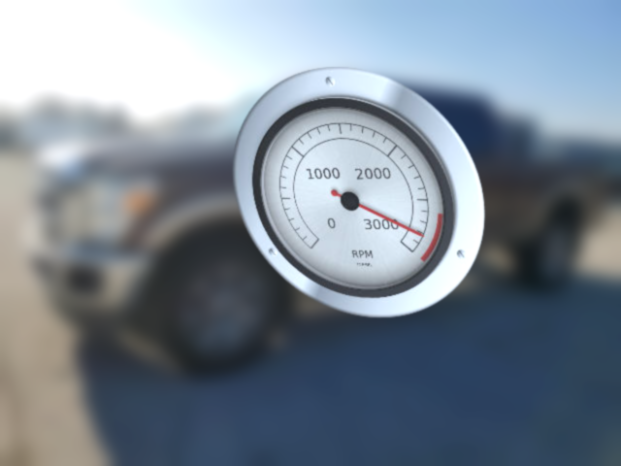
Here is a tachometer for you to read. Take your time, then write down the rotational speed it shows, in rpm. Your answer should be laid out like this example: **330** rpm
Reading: **2800** rpm
